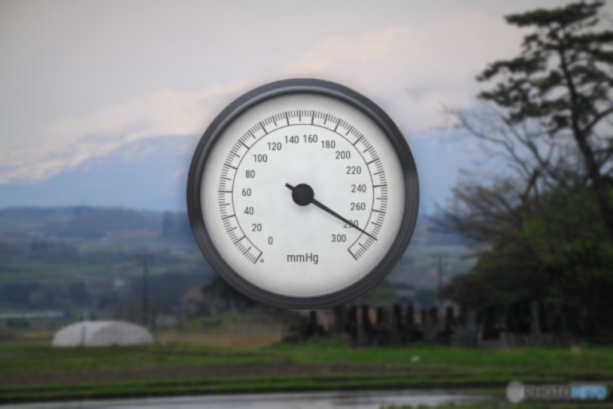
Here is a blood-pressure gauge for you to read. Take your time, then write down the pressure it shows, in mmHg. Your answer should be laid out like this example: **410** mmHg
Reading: **280** mmHg
